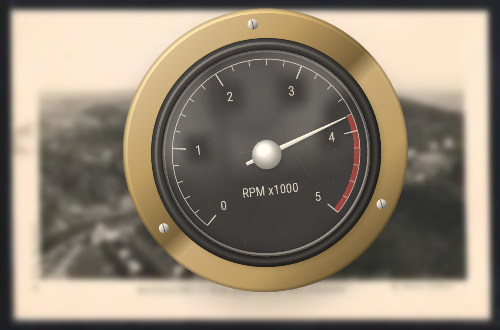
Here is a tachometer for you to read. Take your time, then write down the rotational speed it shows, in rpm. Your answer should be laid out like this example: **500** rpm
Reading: **3800** rpm
